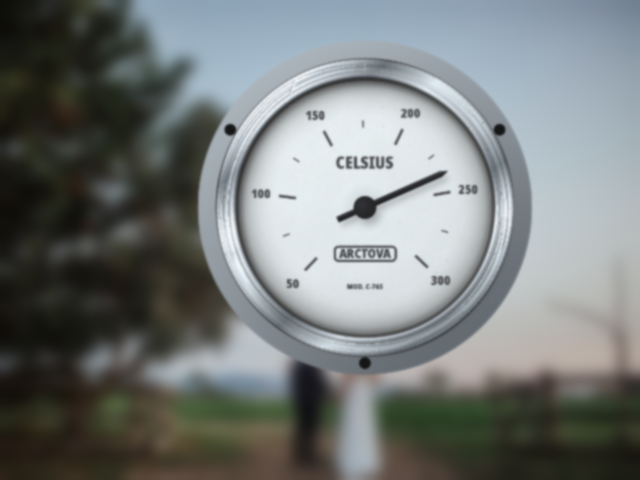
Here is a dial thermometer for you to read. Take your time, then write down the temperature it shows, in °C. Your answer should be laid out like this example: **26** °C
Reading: **237.5** °C
